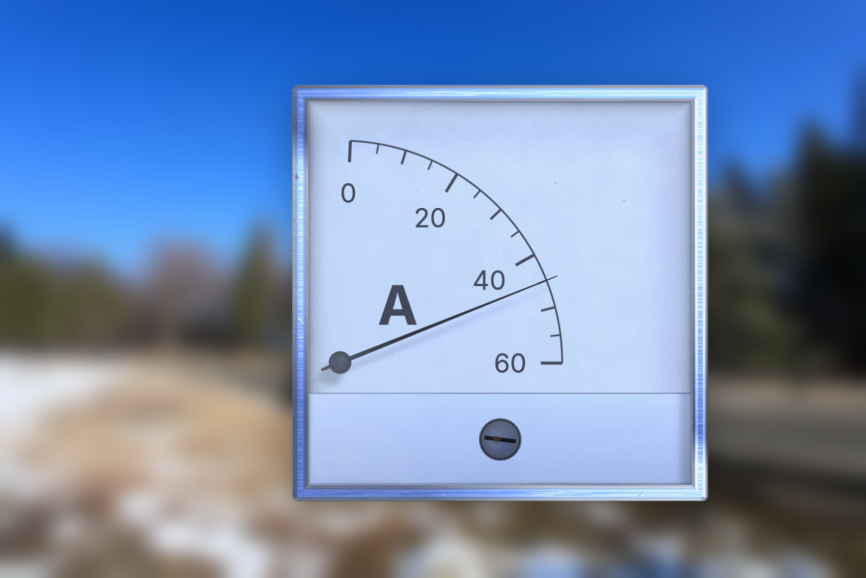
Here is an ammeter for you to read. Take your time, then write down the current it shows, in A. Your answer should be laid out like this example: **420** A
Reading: **45** A
